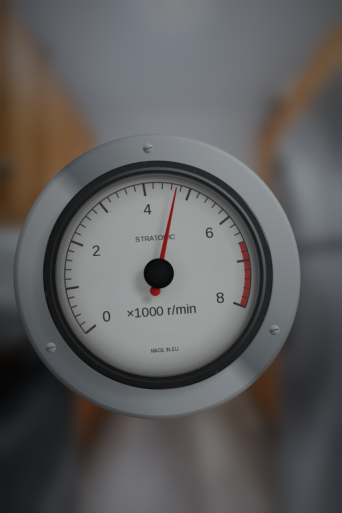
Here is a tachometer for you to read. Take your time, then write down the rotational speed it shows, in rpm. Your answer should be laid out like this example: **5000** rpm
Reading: **4700** rpm
